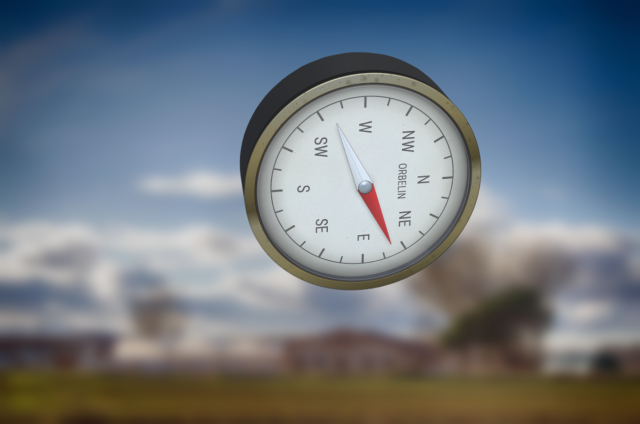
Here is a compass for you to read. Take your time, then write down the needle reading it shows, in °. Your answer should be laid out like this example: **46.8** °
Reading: **67.5** °
